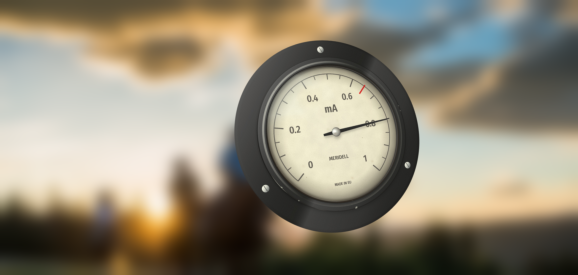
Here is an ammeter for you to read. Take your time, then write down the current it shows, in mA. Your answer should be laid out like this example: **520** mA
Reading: **0.8** mA
